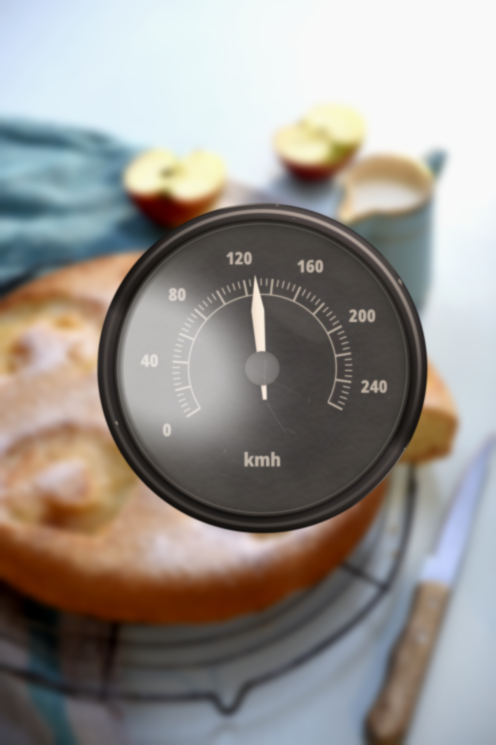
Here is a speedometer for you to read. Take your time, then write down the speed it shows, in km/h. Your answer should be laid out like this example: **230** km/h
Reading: **128** km/h
